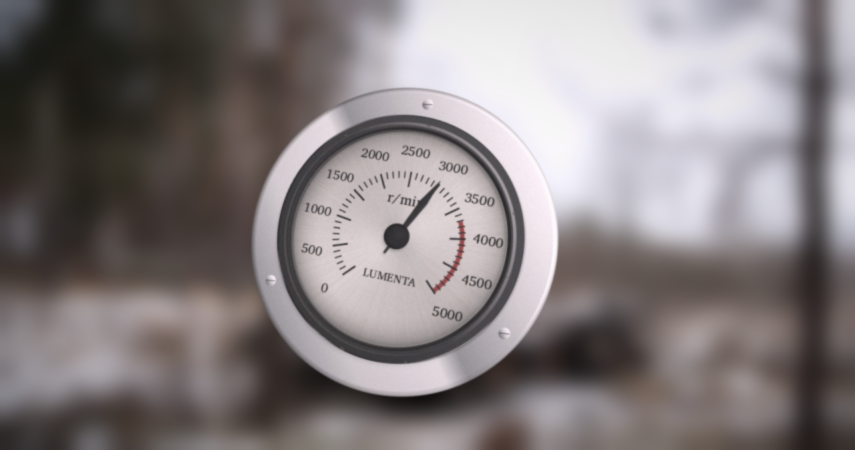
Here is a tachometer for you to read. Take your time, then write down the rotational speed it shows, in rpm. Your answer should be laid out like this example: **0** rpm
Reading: **3000** rpm
